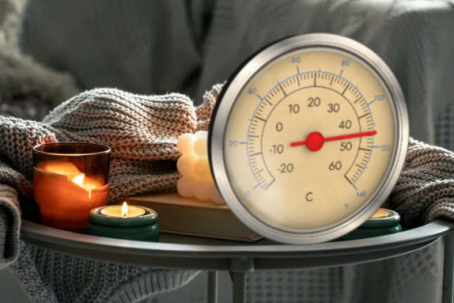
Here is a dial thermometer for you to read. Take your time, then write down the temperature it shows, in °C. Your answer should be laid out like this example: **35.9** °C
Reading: **45** °C
